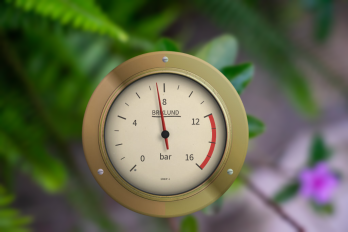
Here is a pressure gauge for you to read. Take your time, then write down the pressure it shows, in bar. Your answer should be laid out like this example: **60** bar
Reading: **7.5** bar
